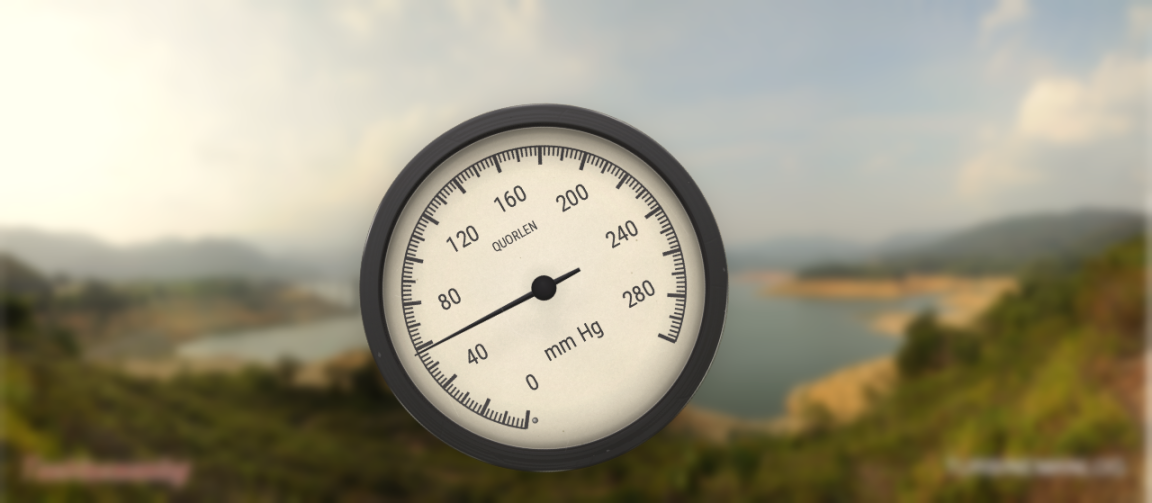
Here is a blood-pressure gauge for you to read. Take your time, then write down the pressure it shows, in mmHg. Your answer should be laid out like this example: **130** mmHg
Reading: **58** mmHg
